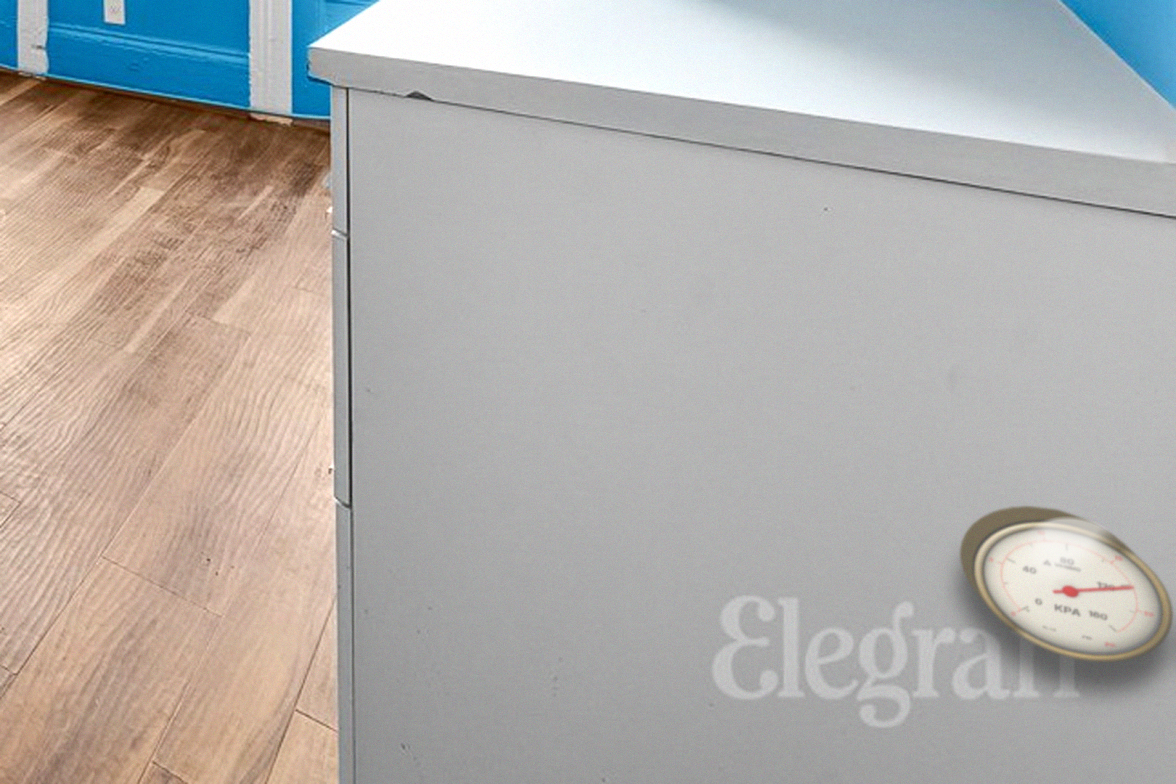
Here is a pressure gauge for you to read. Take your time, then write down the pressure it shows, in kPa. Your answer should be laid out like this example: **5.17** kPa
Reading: **120** kPa
